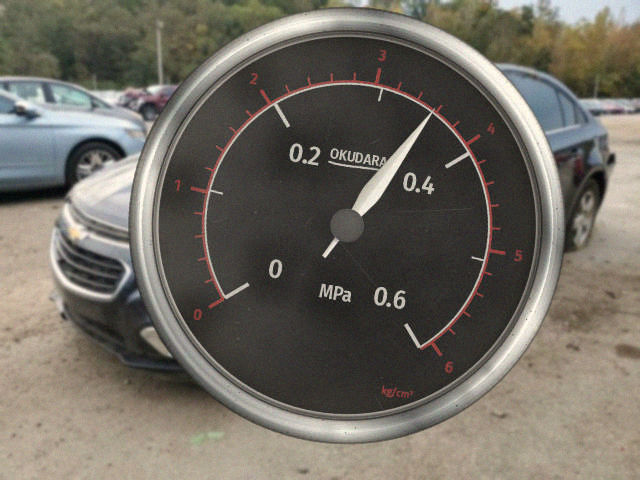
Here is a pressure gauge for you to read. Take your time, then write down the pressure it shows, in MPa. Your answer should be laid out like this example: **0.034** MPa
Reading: **0.35** MPa
